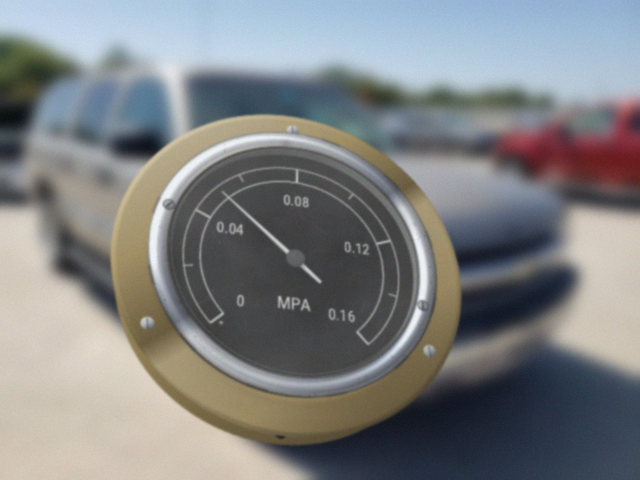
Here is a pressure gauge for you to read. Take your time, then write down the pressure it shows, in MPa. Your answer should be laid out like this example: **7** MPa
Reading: **0.05** MPa
